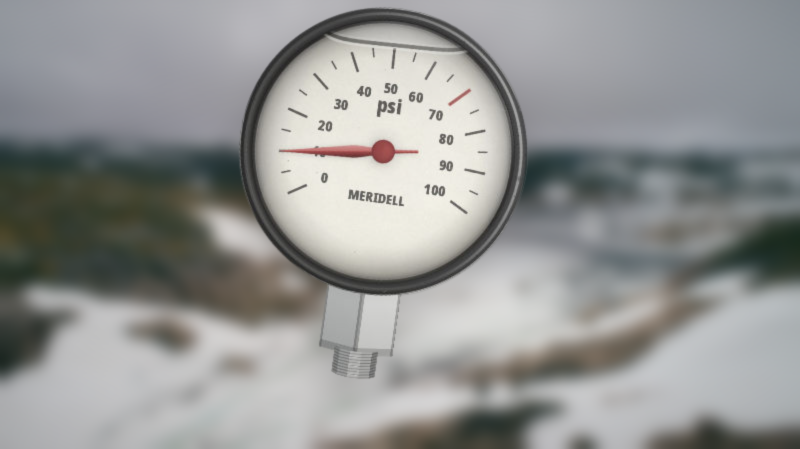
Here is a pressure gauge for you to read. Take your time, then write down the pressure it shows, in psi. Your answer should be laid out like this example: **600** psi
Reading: **10** psi
